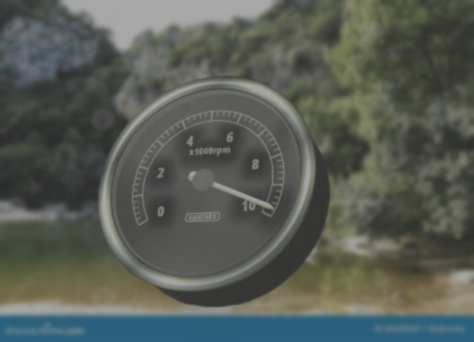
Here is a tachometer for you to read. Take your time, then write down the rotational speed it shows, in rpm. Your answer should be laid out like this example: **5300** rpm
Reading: **9800** rpm
